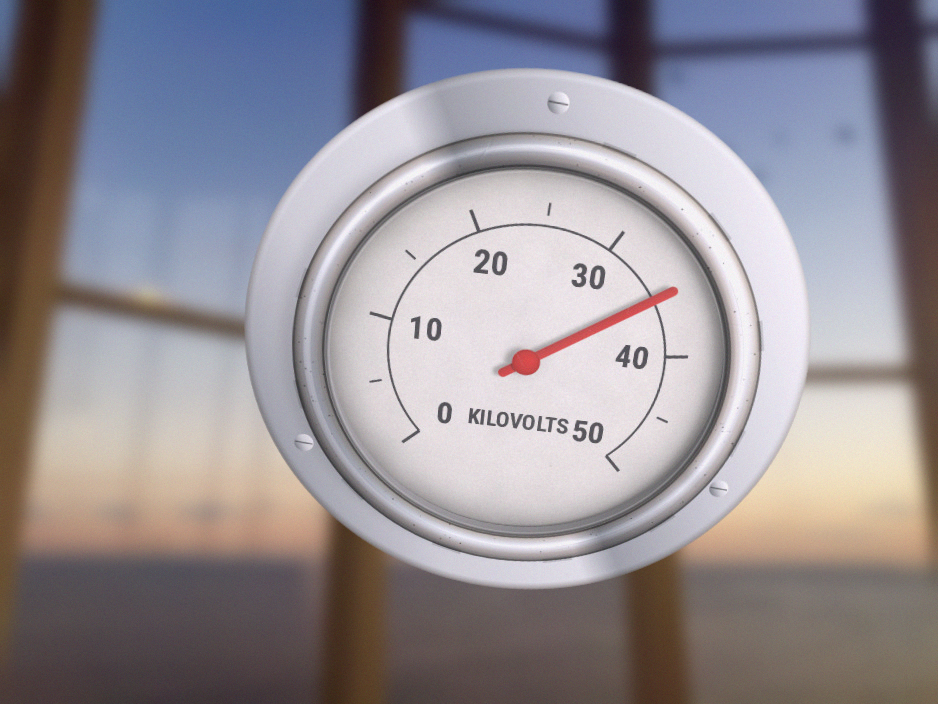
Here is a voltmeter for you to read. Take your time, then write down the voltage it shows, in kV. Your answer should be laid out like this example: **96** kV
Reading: **35** kV
